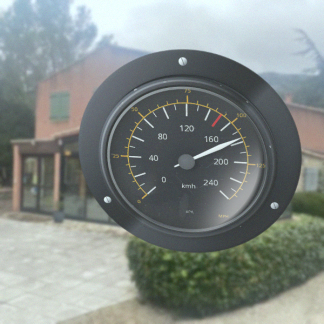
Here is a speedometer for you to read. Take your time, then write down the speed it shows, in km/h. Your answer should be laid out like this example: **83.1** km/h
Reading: **175** km/h
